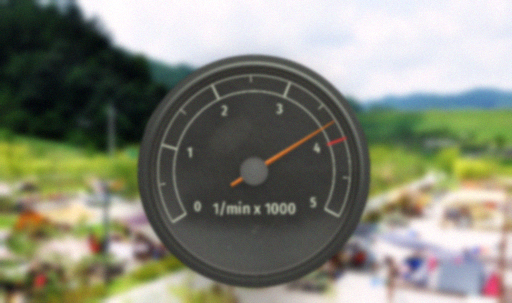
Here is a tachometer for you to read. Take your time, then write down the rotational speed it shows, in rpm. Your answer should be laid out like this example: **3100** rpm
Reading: **3750** rpm
